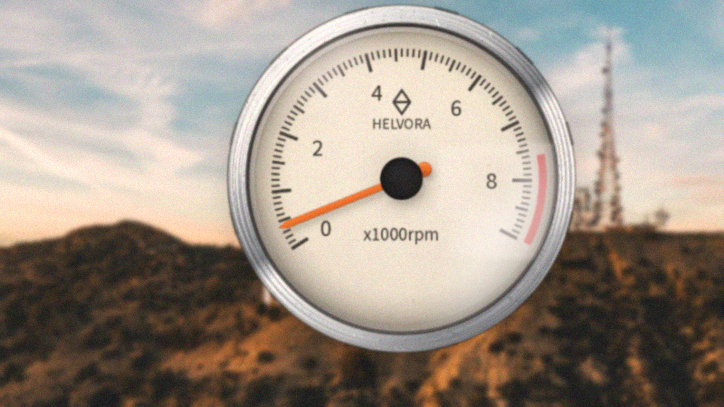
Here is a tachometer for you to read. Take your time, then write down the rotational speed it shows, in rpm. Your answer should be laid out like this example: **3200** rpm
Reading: **400** rpm
